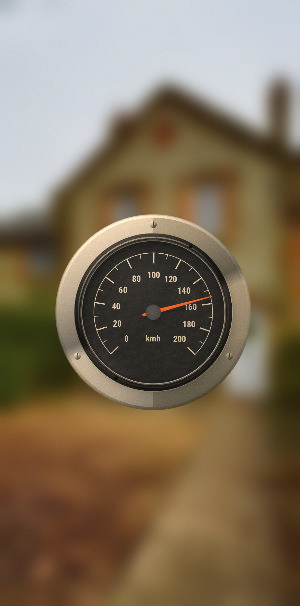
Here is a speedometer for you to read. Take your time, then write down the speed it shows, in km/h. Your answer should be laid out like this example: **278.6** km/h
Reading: **155** km/h
